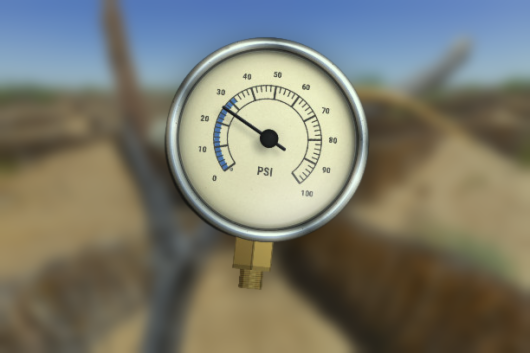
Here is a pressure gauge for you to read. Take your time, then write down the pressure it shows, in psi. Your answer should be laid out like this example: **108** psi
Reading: **26** psi
